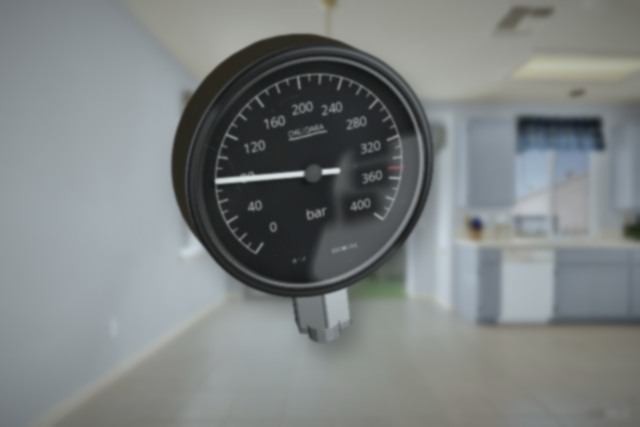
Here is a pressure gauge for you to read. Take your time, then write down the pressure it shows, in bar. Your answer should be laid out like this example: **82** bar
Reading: **80** bar
